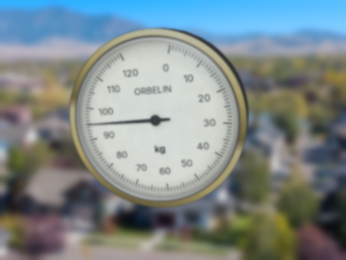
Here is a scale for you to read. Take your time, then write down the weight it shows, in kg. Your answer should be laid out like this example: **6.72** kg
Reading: **95** kg
